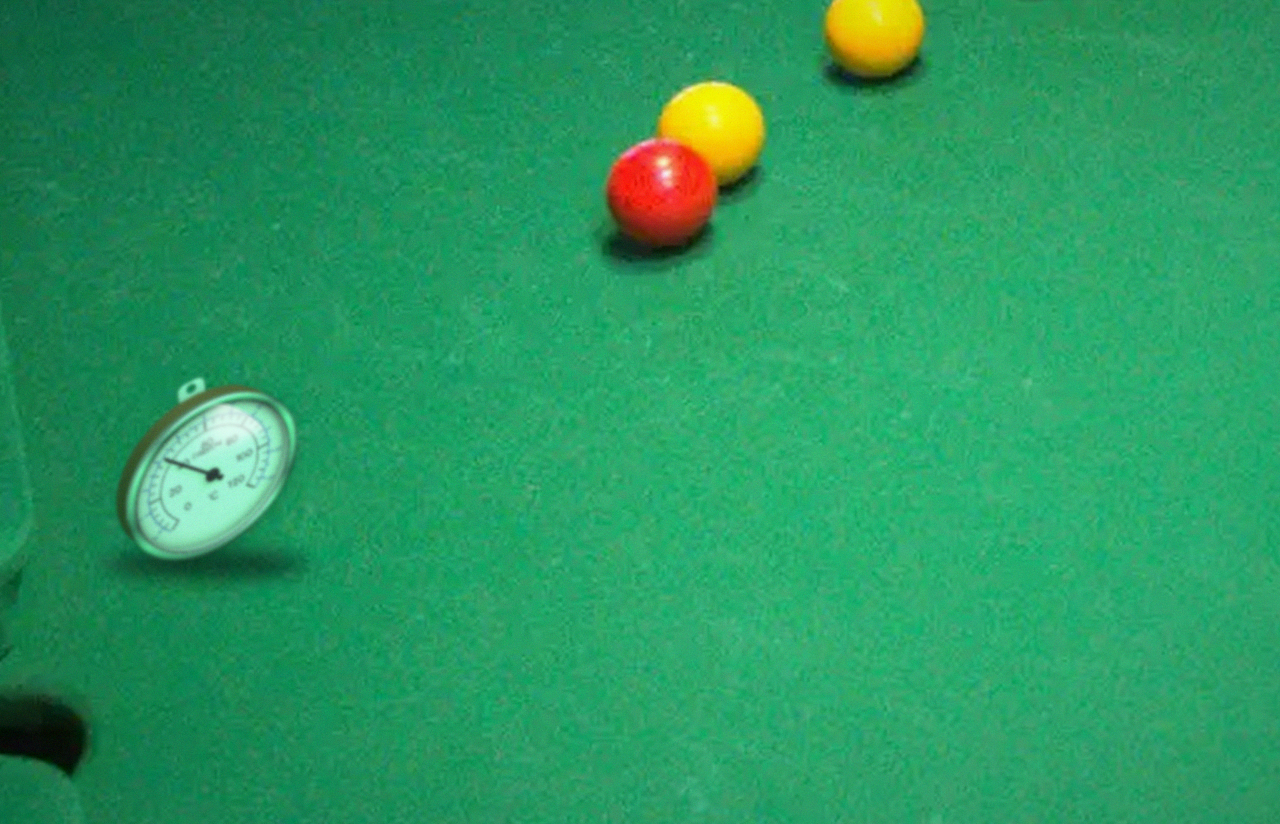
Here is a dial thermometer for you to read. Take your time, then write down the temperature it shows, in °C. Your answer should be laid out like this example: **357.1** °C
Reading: **40** °C
